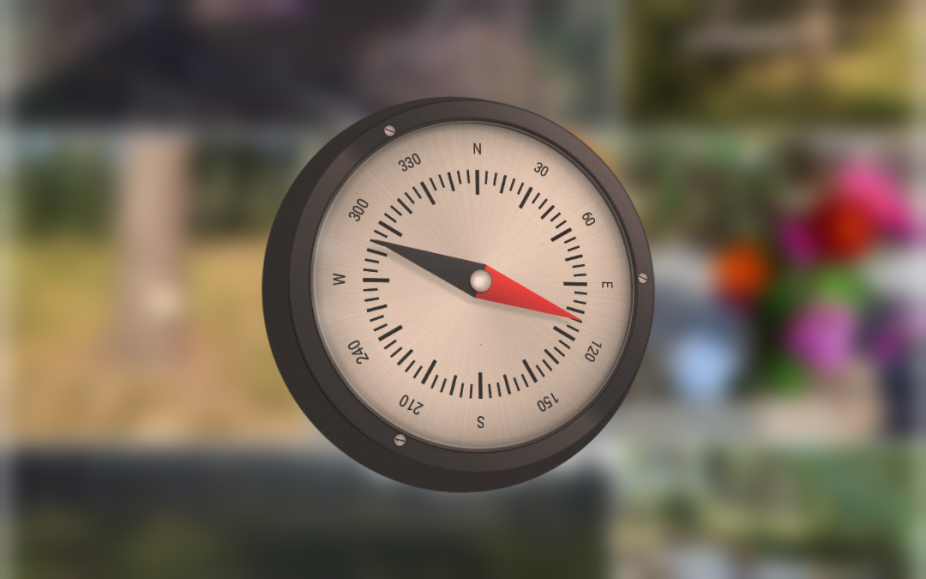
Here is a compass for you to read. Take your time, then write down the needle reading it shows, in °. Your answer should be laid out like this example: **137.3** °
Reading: **110** °
